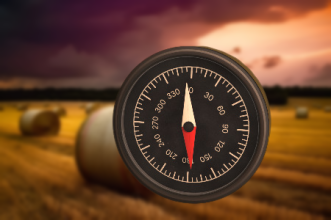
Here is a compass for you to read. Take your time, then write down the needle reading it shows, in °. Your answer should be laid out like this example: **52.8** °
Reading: **175** °
